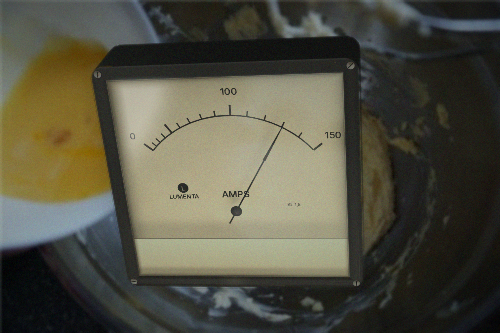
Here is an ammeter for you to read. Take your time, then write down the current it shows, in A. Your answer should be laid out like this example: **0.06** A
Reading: **130** A
